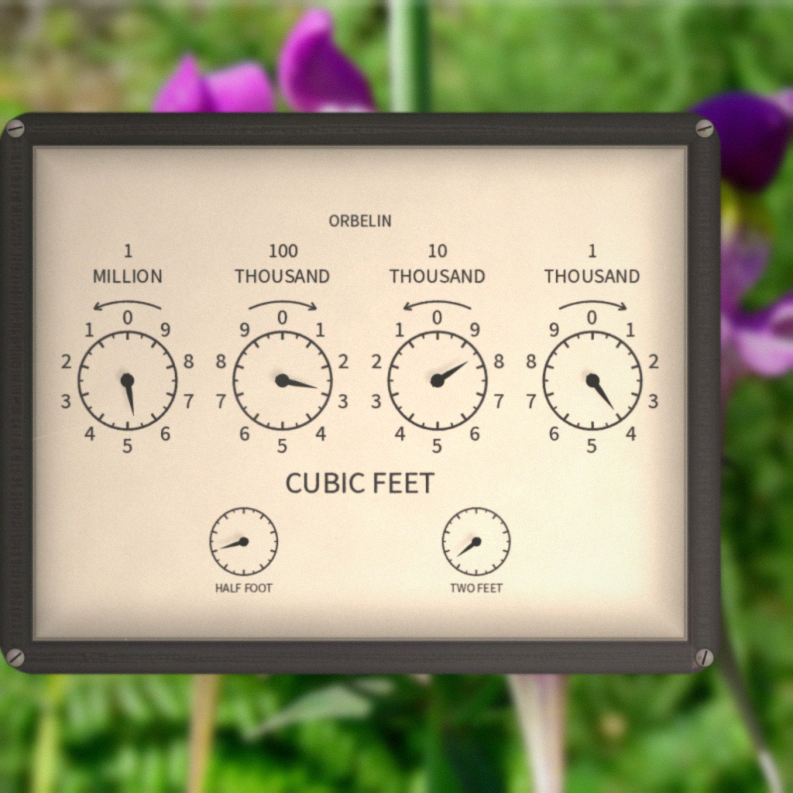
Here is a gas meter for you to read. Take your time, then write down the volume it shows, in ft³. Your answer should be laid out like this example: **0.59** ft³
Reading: **528400** ft³
